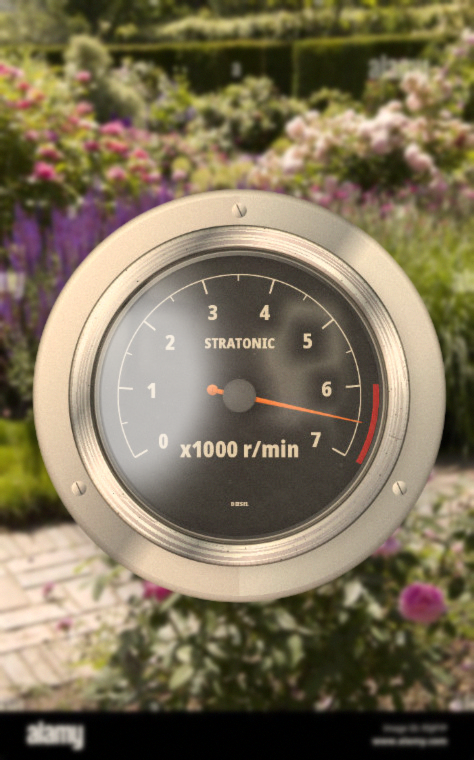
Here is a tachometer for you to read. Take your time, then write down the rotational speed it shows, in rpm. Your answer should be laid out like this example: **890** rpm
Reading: **6500** rpm
